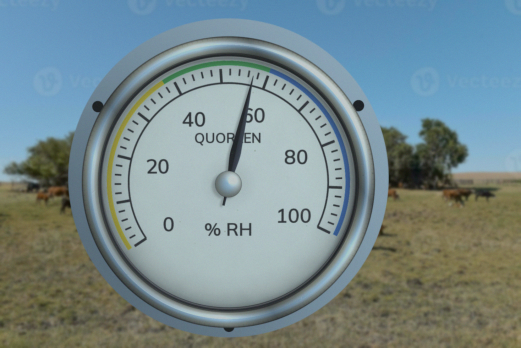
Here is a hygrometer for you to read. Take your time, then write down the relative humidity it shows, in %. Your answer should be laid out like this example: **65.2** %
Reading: **57** %
